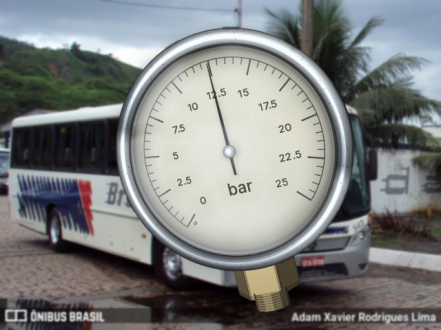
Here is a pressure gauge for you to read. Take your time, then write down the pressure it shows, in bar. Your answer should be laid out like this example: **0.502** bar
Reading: **12.5** bar
